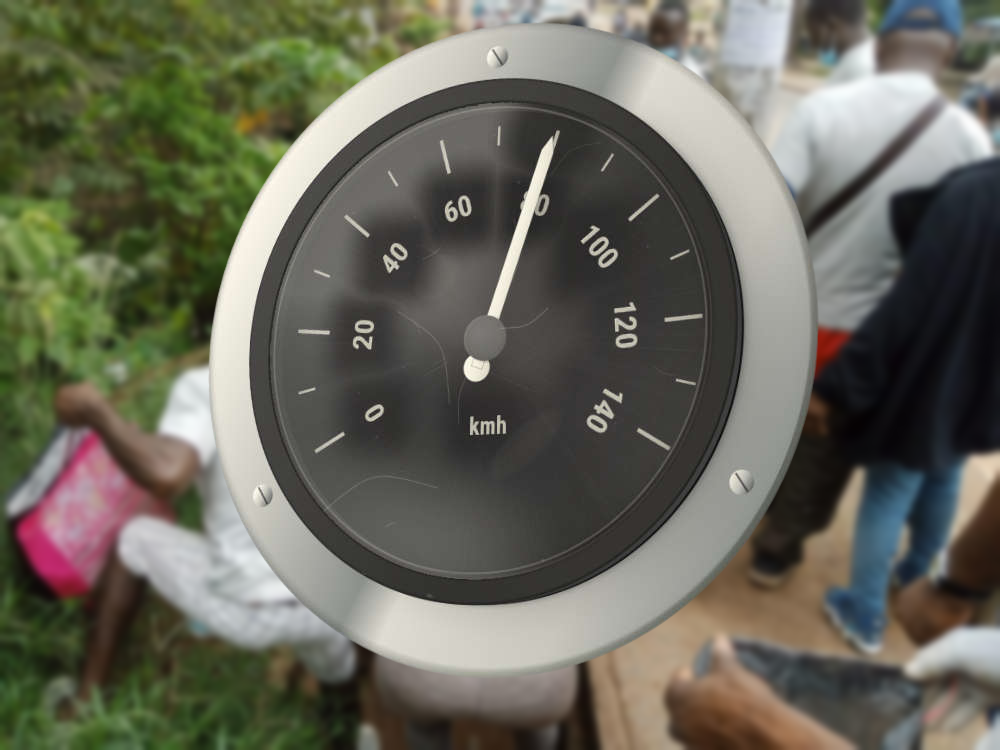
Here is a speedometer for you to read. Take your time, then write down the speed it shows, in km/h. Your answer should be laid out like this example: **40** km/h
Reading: **80** km/h
